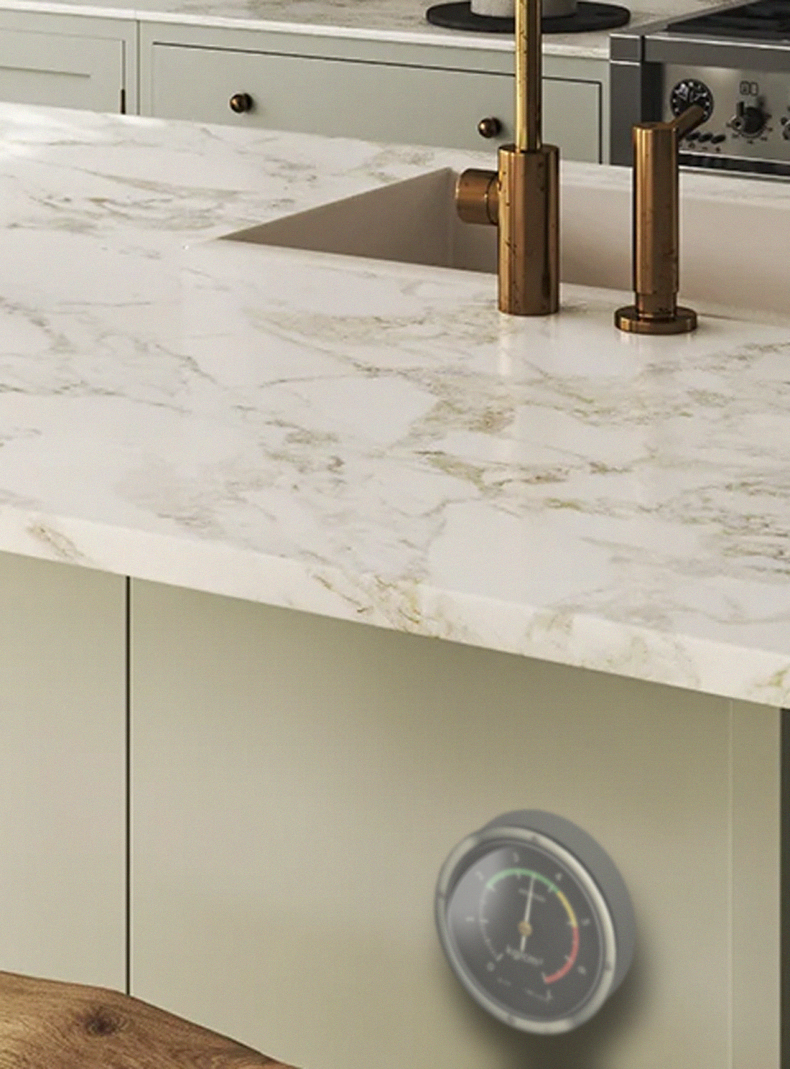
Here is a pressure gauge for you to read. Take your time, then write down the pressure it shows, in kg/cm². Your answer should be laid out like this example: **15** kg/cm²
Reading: **3.5** kg/cm²
